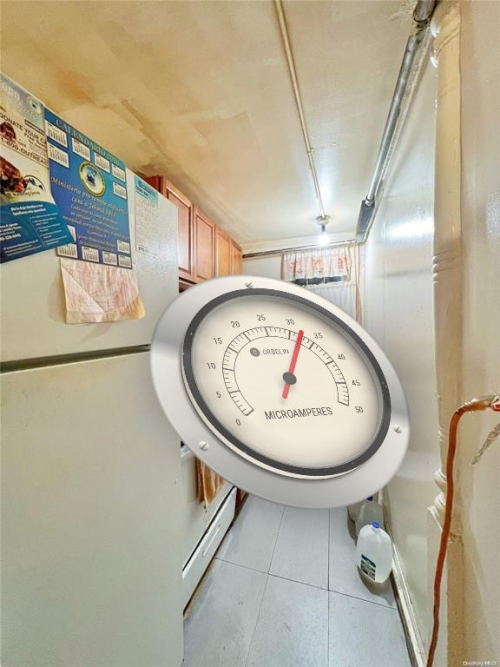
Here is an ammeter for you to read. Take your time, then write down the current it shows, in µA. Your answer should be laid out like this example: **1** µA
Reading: **32** µA
